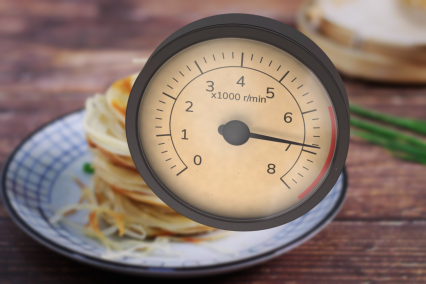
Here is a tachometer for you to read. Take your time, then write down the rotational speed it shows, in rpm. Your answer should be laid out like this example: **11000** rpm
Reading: **6800** rpm
